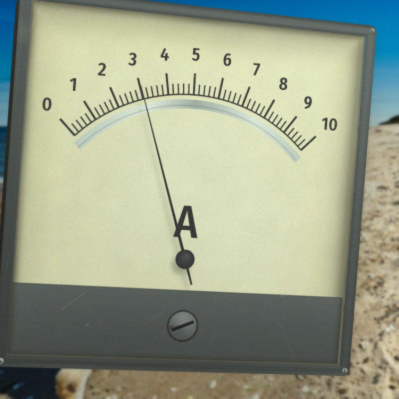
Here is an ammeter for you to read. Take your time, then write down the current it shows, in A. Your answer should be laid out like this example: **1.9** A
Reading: **3** A
